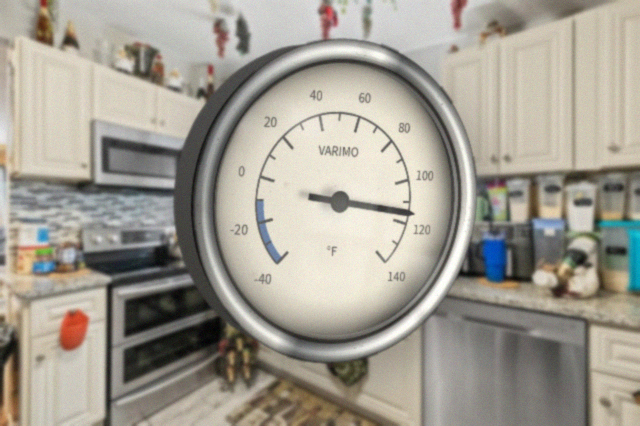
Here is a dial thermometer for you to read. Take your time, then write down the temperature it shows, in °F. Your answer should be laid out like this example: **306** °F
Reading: **115** °F
